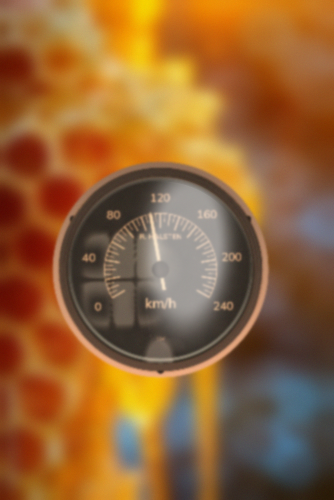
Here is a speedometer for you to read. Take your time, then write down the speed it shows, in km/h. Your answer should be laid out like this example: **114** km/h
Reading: **110** km/h
